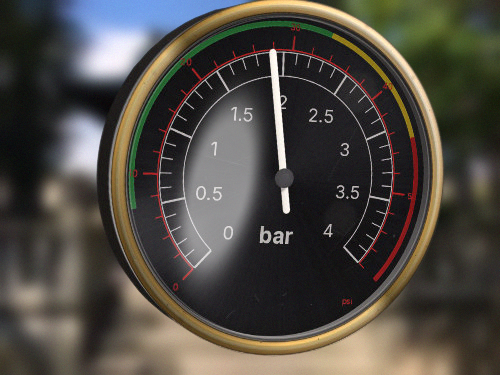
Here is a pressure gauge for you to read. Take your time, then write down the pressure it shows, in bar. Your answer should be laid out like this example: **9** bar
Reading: **1.9** bar
